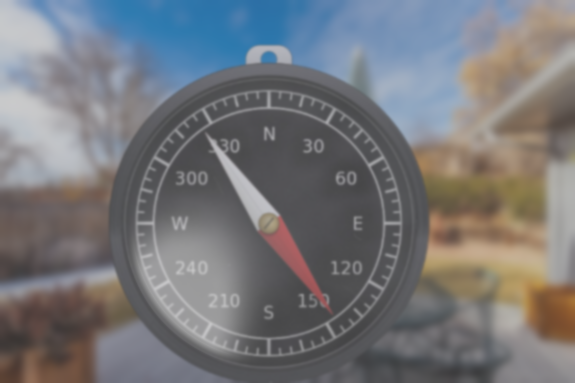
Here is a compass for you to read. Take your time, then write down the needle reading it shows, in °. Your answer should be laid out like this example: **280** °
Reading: **145** °
